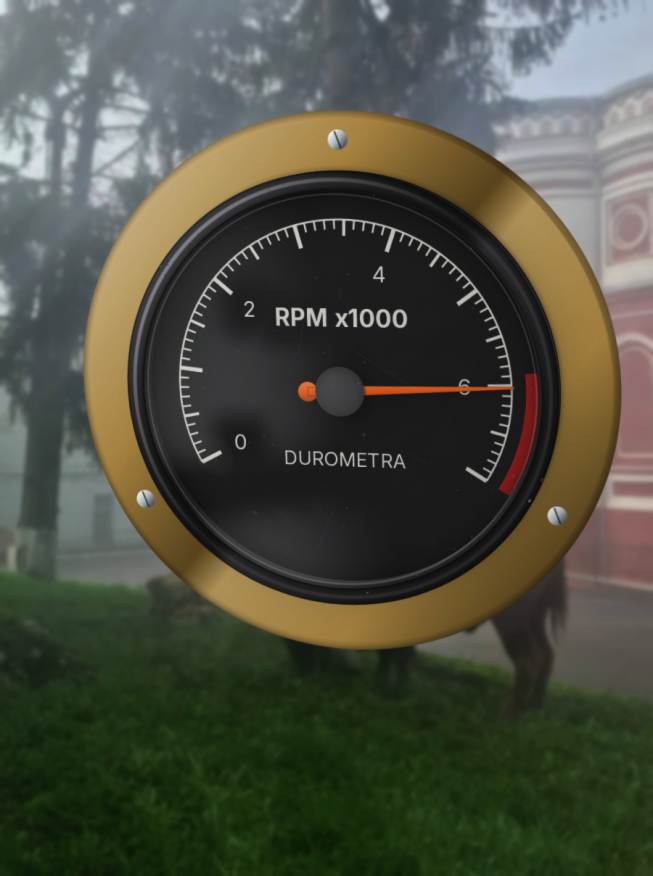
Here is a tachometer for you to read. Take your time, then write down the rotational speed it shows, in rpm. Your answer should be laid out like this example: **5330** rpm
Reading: **6000** rpm
